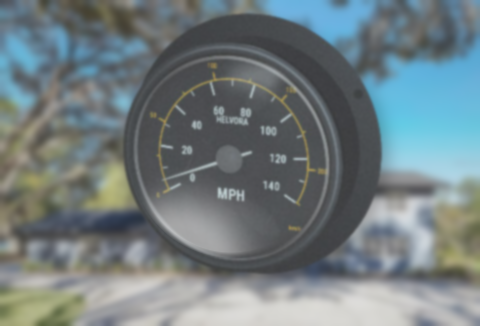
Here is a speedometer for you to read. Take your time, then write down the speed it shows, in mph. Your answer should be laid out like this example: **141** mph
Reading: **5** mph
